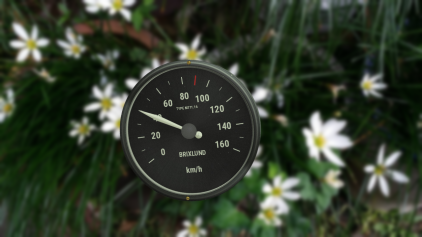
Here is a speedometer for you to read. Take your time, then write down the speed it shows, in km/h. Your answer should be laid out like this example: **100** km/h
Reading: **40** km/h
